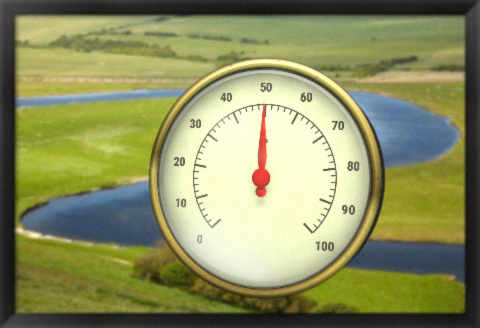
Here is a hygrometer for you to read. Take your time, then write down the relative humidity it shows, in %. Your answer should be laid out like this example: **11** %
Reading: **50** %
